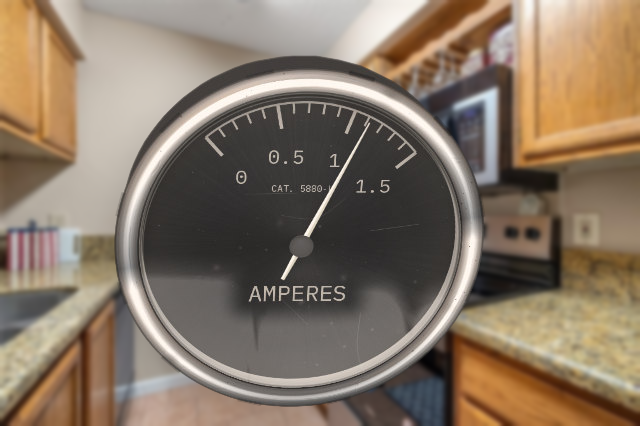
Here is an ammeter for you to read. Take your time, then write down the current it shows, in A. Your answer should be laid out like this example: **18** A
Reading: **1.1** A
